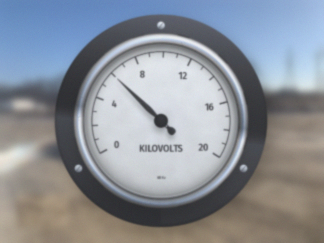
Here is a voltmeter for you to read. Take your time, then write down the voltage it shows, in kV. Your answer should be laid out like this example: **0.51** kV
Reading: **6** kV
